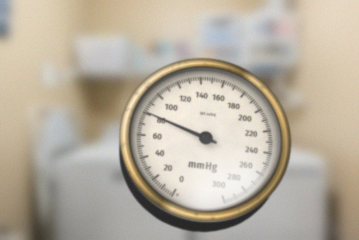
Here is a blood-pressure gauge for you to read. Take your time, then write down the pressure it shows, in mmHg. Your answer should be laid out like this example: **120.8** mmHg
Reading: **80** mmHg
